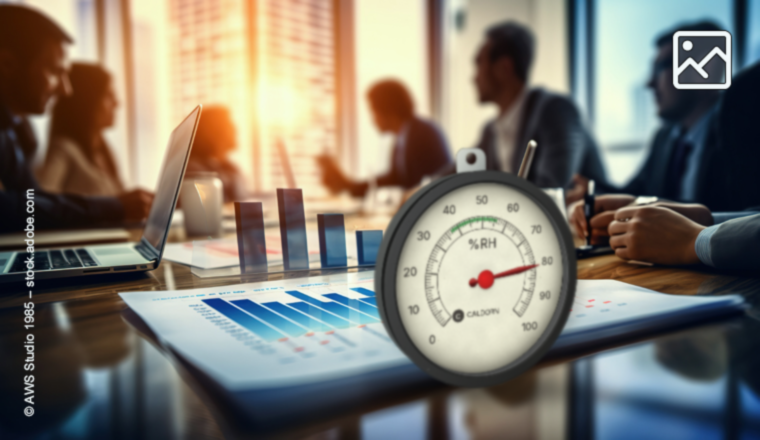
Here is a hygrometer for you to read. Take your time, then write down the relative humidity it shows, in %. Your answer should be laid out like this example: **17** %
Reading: **80** %
